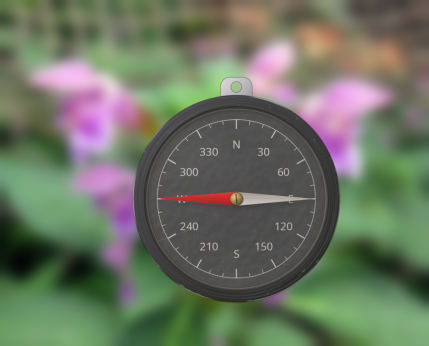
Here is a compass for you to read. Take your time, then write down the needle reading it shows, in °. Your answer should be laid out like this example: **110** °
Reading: **270** °
